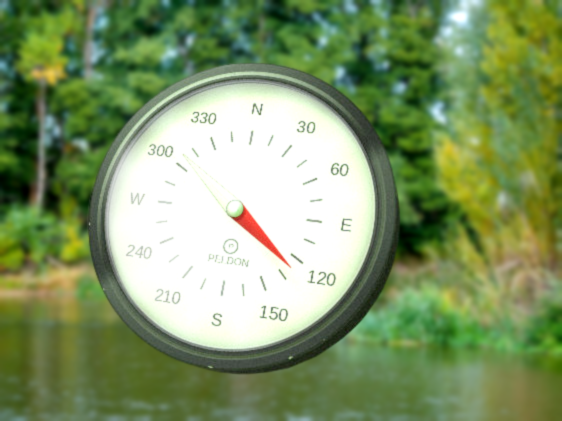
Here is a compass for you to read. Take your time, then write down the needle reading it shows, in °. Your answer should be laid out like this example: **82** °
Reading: **127.5** °
